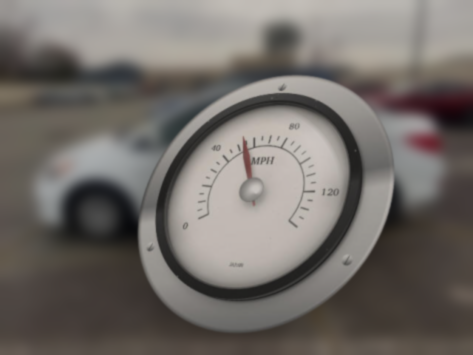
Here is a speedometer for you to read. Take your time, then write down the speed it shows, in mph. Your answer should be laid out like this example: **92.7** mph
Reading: **55** mph
